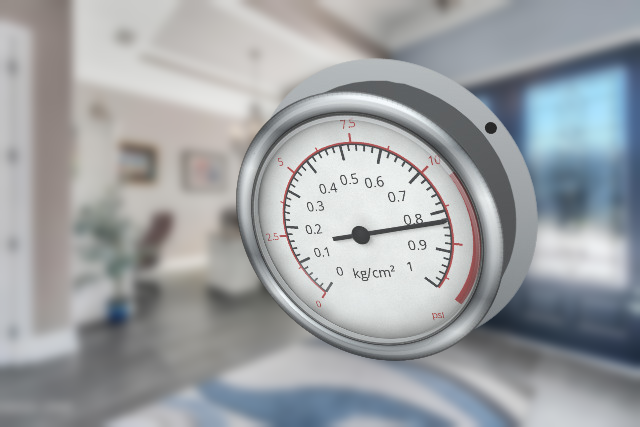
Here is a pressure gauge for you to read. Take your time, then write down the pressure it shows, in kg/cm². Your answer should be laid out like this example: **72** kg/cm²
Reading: **0.82** kg/cm²
